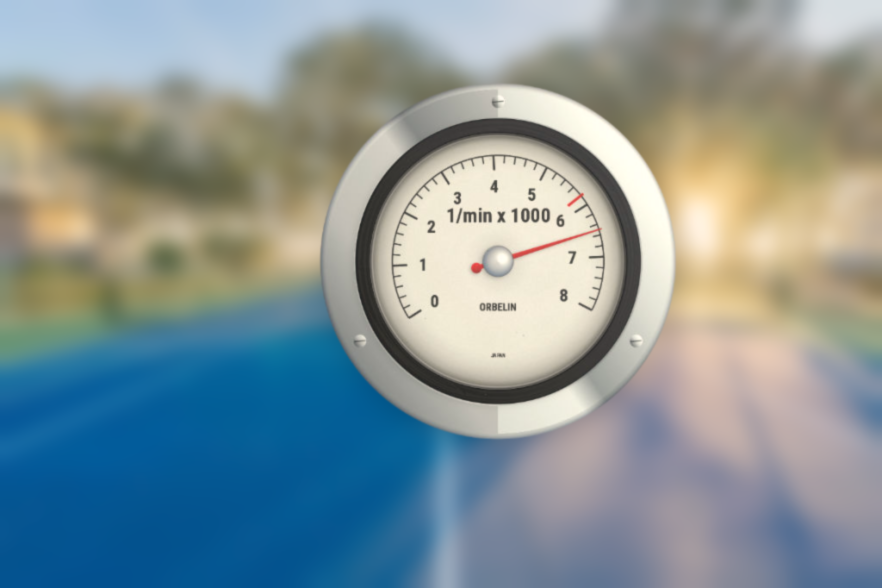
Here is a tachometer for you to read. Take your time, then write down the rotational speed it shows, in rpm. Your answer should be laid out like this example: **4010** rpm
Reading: **6500** rpm
